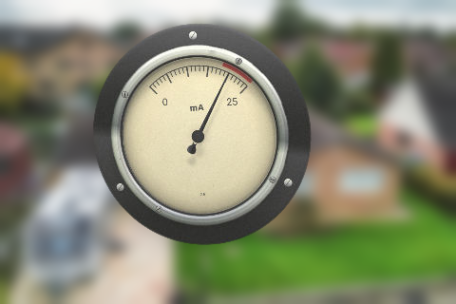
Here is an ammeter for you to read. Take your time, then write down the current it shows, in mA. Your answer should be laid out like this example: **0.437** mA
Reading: **20** mA
